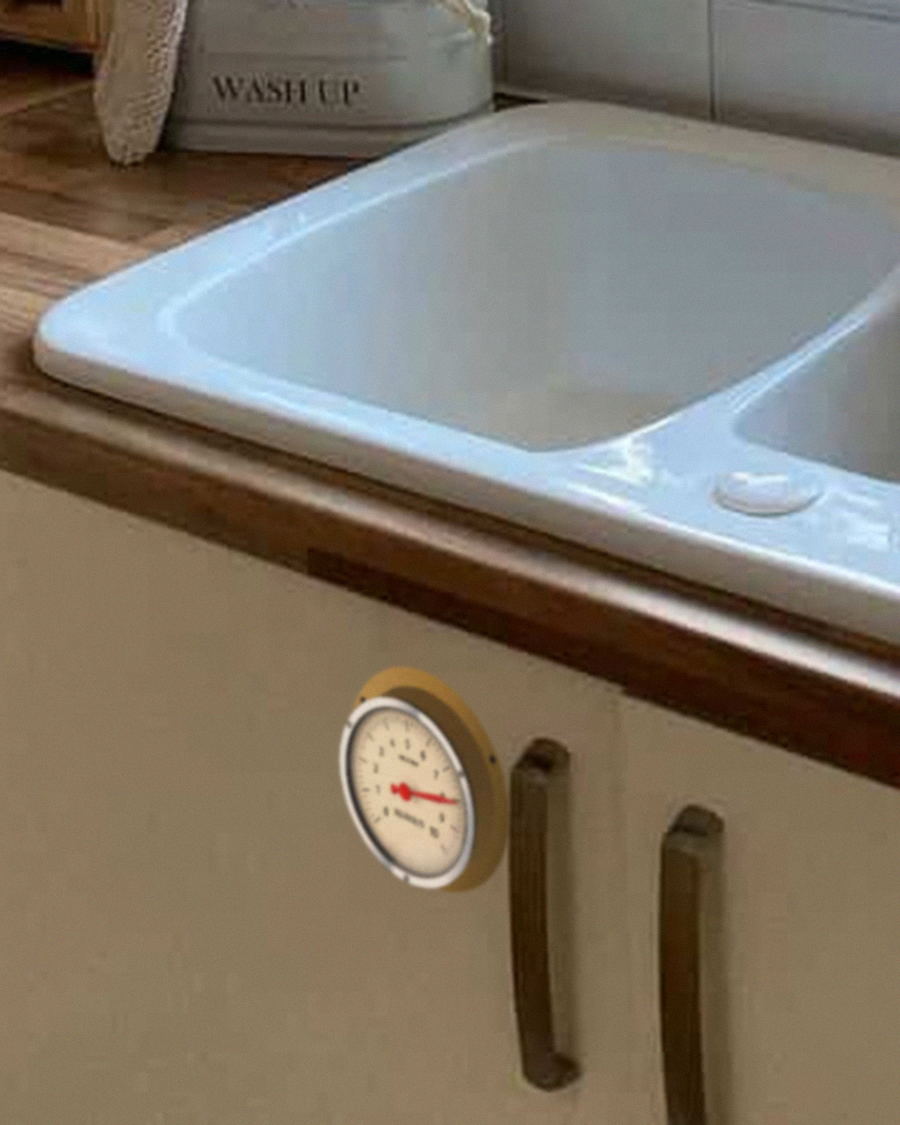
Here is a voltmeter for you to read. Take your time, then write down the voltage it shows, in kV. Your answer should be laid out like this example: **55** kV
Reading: **8** kV
